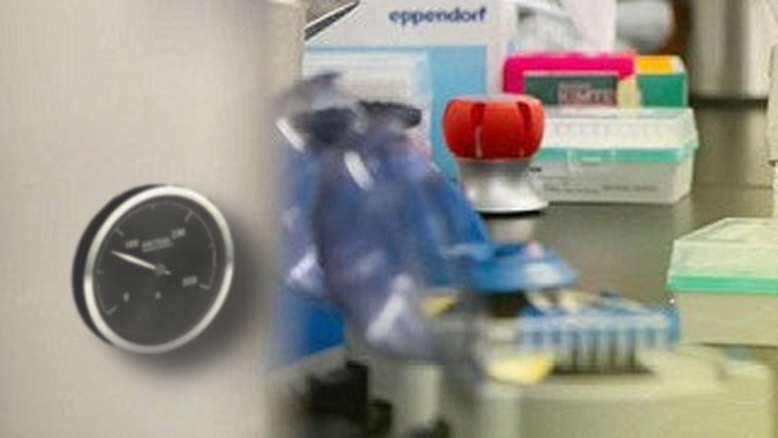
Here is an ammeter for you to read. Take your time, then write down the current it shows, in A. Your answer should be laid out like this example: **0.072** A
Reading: **75** A
